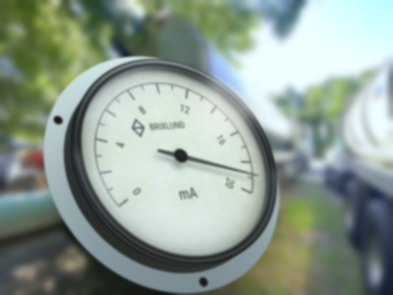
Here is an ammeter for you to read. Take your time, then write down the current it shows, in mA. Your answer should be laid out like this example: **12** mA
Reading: **19** mA
